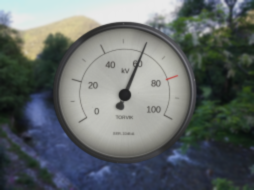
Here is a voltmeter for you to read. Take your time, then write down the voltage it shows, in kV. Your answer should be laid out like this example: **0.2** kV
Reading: **60** kV
